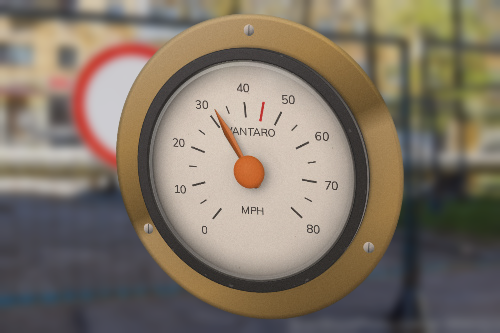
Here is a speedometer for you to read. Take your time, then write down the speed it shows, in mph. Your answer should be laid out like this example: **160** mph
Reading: **32.5** mph
